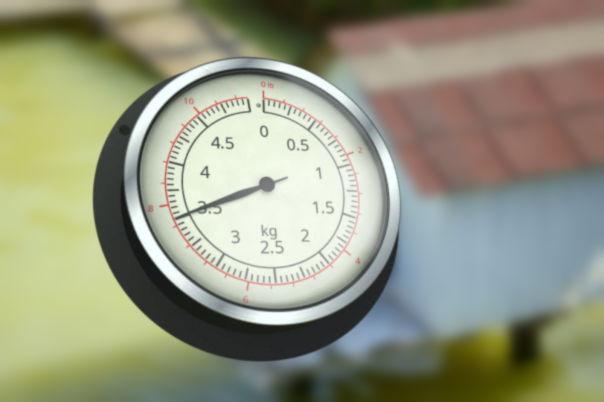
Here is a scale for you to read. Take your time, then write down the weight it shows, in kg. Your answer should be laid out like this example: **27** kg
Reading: **3.5** kg
